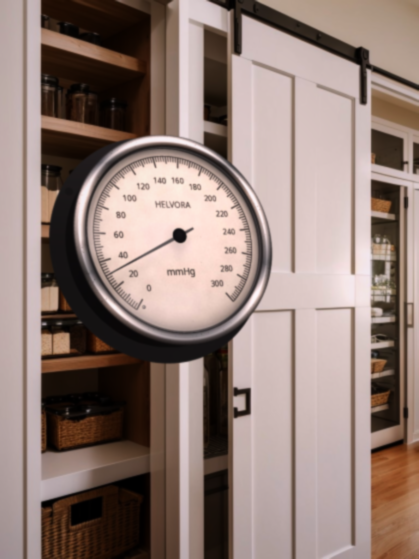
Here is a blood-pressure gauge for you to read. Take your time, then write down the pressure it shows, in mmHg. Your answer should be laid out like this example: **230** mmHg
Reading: **30** mmHg
